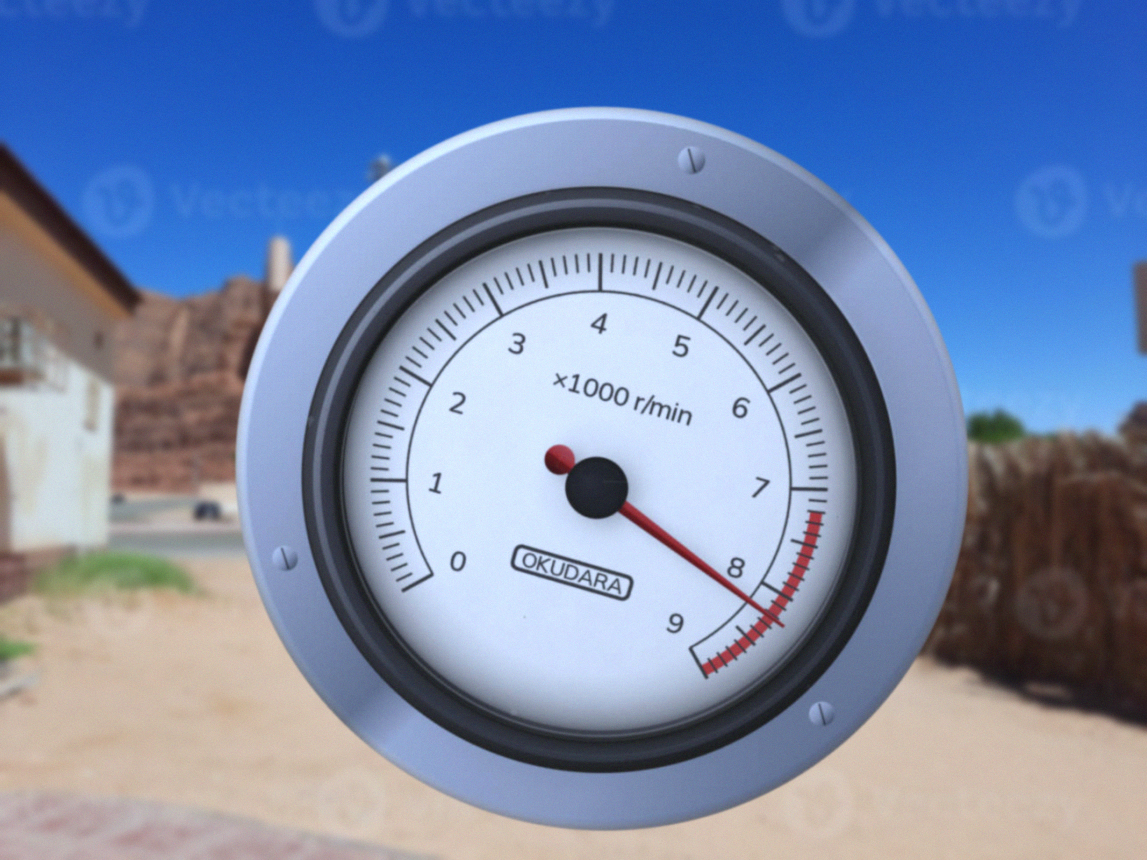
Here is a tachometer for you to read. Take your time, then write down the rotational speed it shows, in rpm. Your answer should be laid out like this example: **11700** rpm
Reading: **8200** rpm
